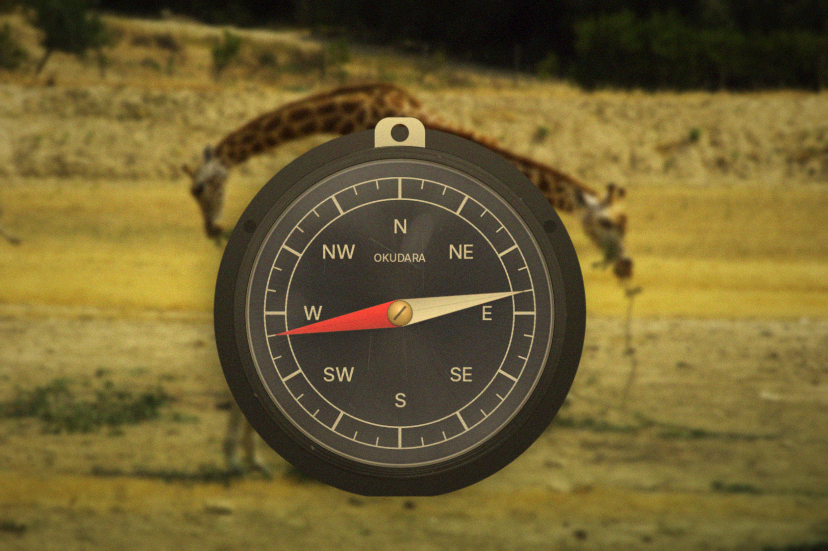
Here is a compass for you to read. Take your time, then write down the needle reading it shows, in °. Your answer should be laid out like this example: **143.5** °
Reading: **260** °
